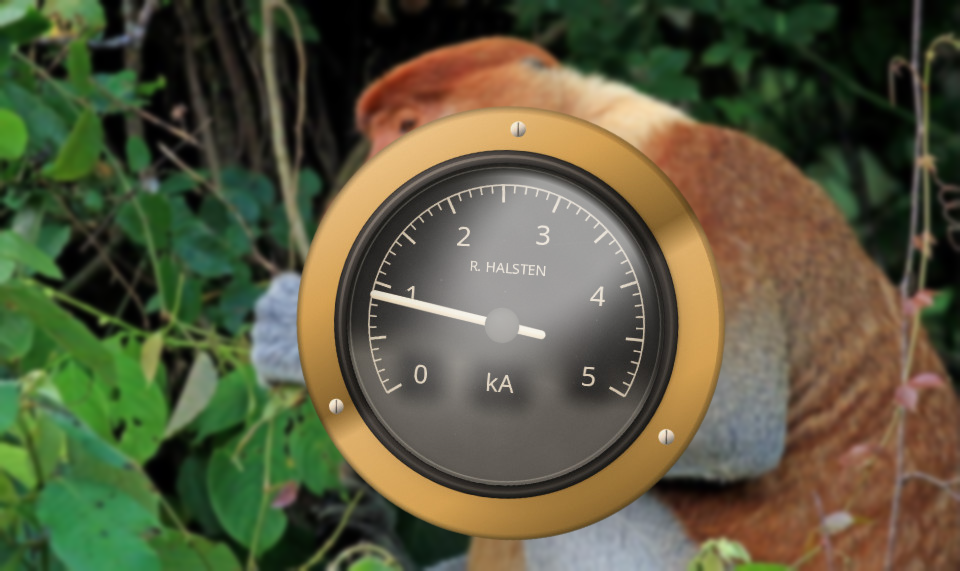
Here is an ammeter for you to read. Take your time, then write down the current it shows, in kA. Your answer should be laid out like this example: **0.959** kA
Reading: **0.9** kA
